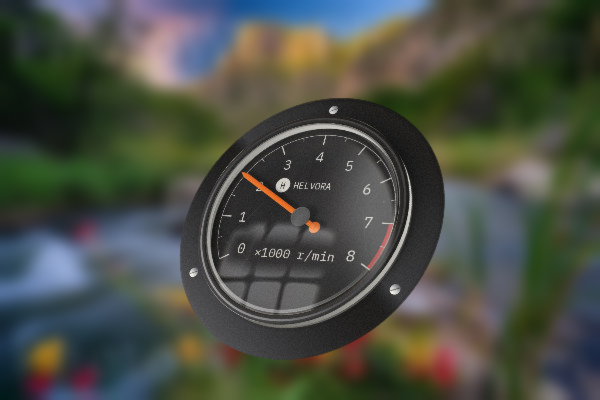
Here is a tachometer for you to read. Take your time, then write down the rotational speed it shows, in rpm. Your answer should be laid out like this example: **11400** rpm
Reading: **2000** rpm
